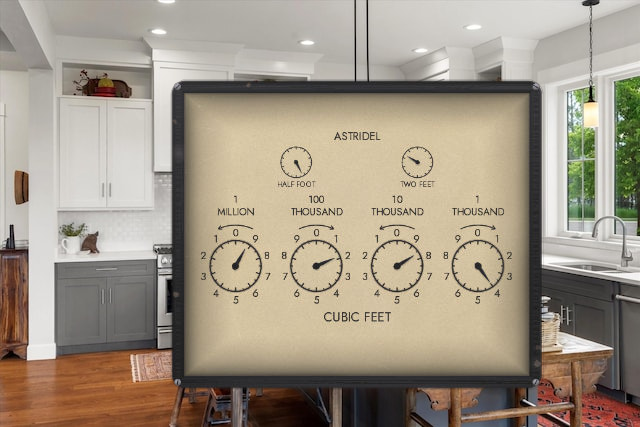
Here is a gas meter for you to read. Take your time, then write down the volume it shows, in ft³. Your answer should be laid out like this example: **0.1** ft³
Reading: **918400** ft³
